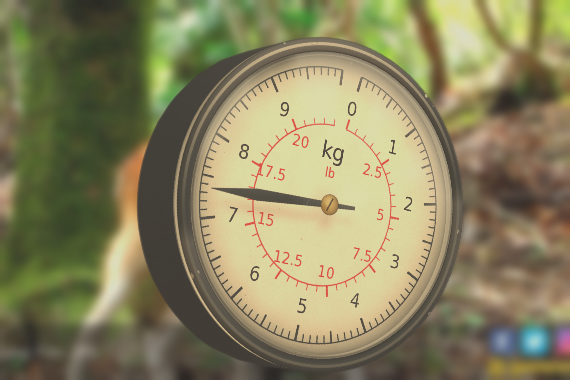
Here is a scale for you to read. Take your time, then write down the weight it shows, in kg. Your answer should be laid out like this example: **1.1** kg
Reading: **7.35** kg
